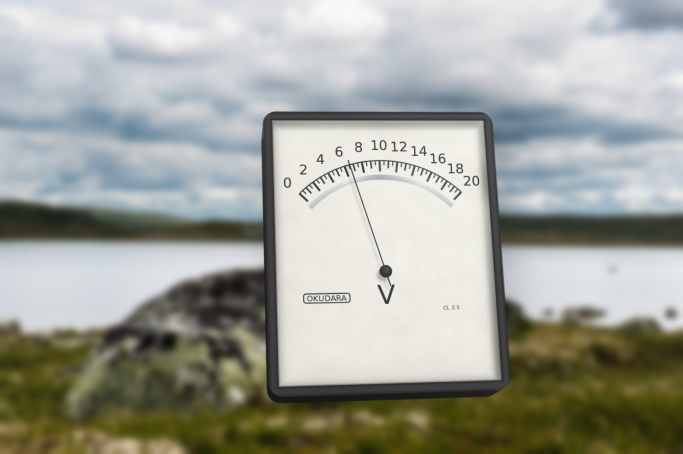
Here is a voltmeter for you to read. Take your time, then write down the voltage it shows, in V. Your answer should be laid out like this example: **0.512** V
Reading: **6.5** V
